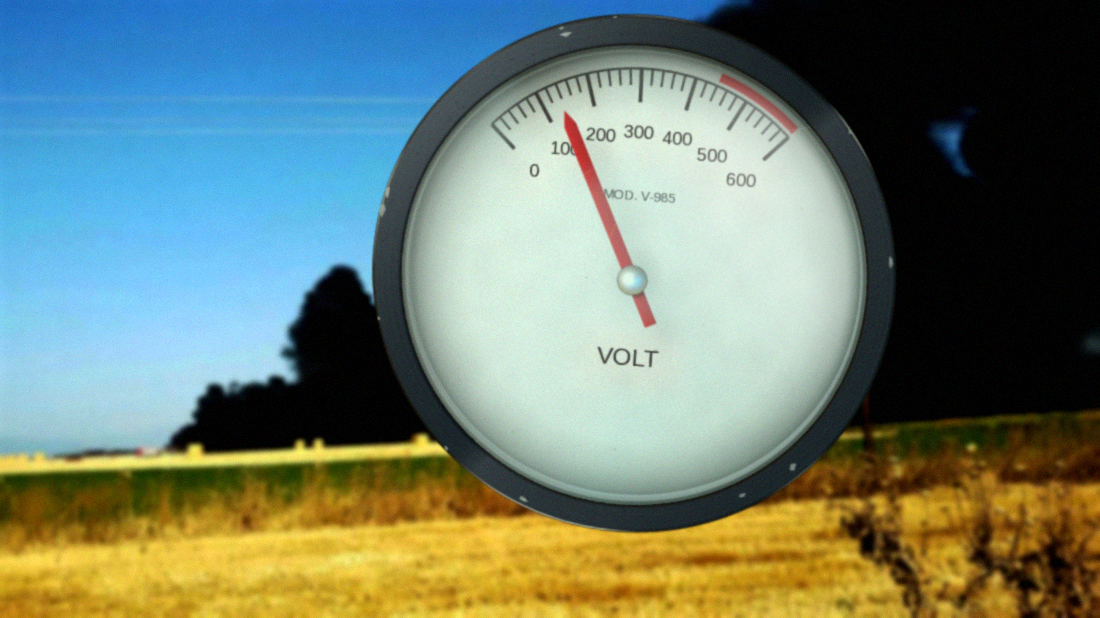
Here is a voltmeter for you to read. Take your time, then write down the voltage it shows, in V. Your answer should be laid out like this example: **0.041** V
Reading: **140** V
